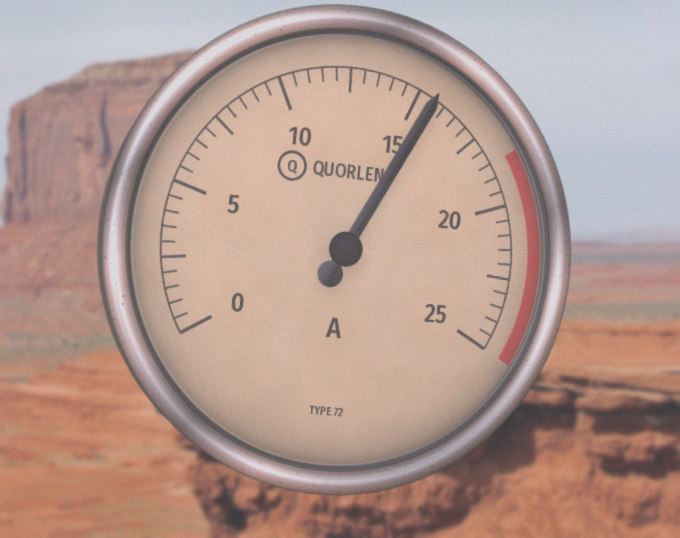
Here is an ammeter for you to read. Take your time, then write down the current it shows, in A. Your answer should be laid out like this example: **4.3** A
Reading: **15.5** A
